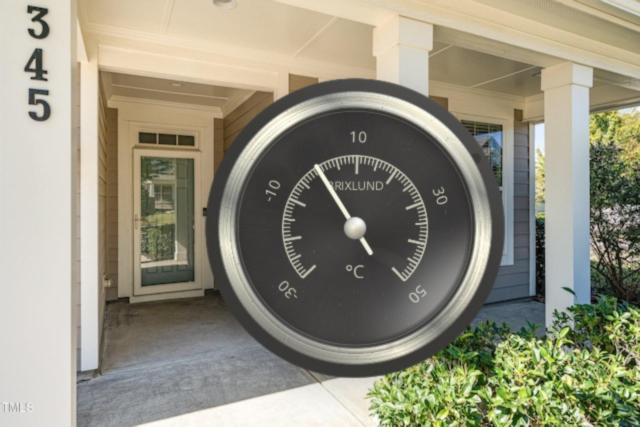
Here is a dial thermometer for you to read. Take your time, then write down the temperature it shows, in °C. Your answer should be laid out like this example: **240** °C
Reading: **0** °C
